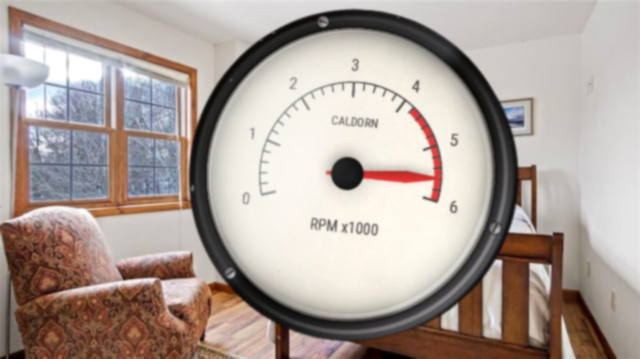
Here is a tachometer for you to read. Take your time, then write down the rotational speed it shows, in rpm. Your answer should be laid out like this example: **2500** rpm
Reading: **5600** rpm
